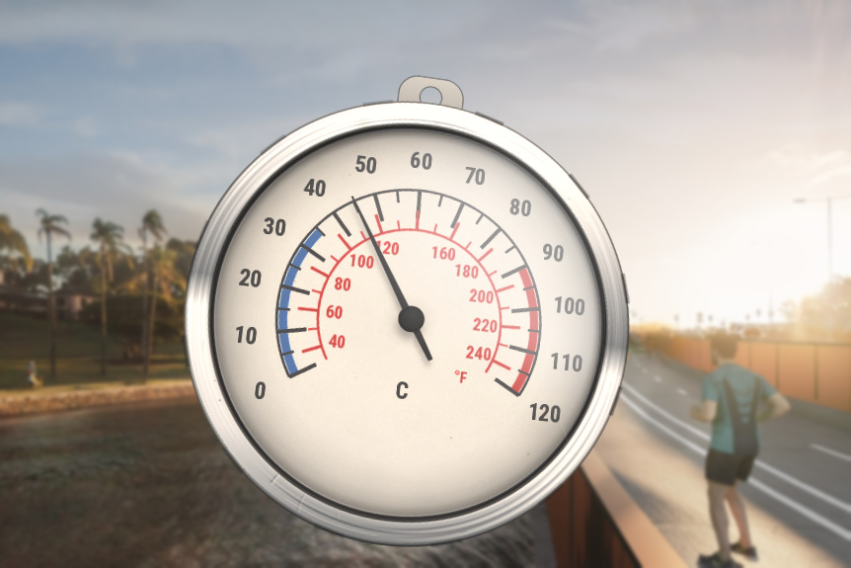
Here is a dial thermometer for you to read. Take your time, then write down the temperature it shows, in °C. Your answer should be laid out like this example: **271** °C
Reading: **45** °C
